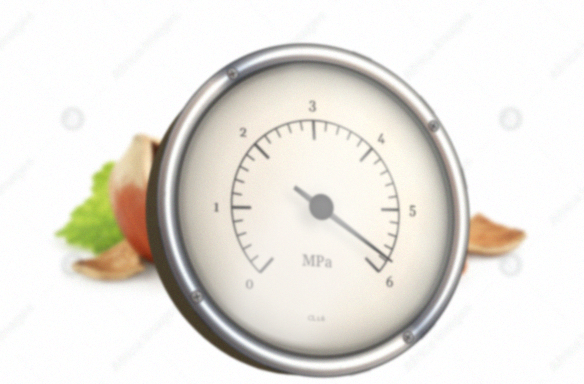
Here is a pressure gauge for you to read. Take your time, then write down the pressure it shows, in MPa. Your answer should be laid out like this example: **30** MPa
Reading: **5.8** MPa
